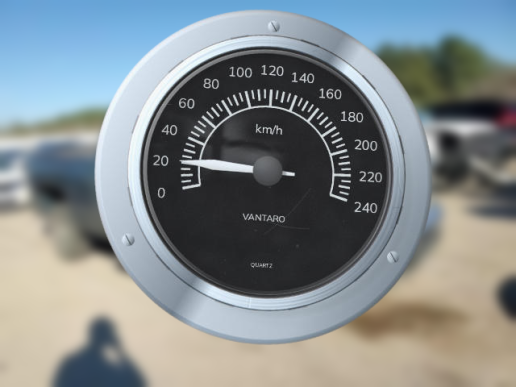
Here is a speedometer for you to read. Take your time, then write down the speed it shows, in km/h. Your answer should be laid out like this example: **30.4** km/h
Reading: **20** km/h
